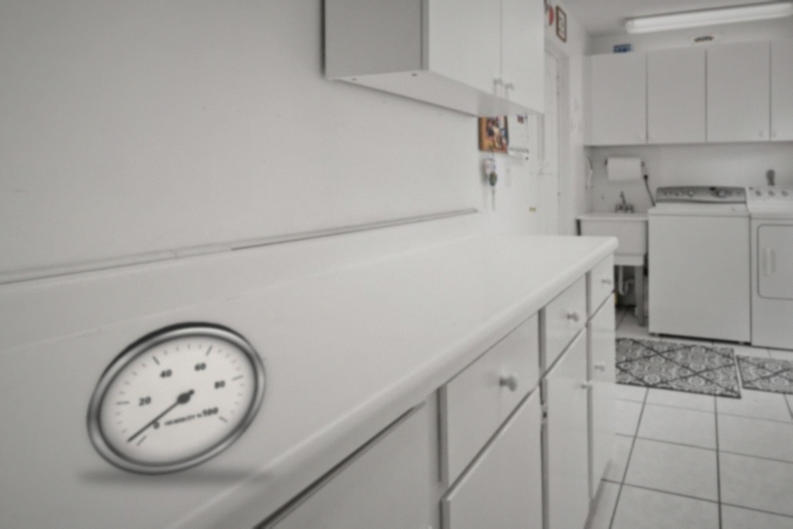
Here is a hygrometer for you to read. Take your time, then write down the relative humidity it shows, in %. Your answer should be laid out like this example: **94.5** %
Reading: **4** %
